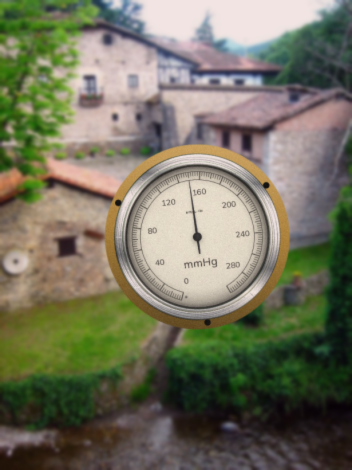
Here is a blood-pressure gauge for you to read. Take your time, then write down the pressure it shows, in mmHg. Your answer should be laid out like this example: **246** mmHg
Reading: **150** mmHg
